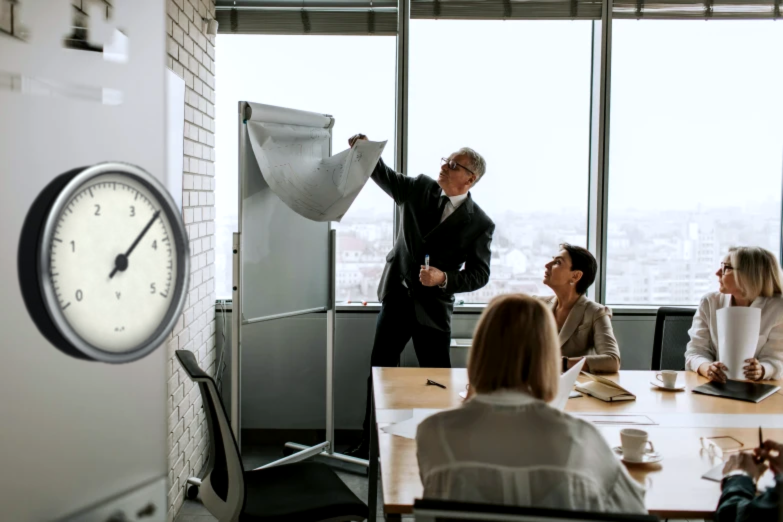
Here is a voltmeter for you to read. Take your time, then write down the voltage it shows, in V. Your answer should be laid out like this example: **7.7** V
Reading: **3.5** V
